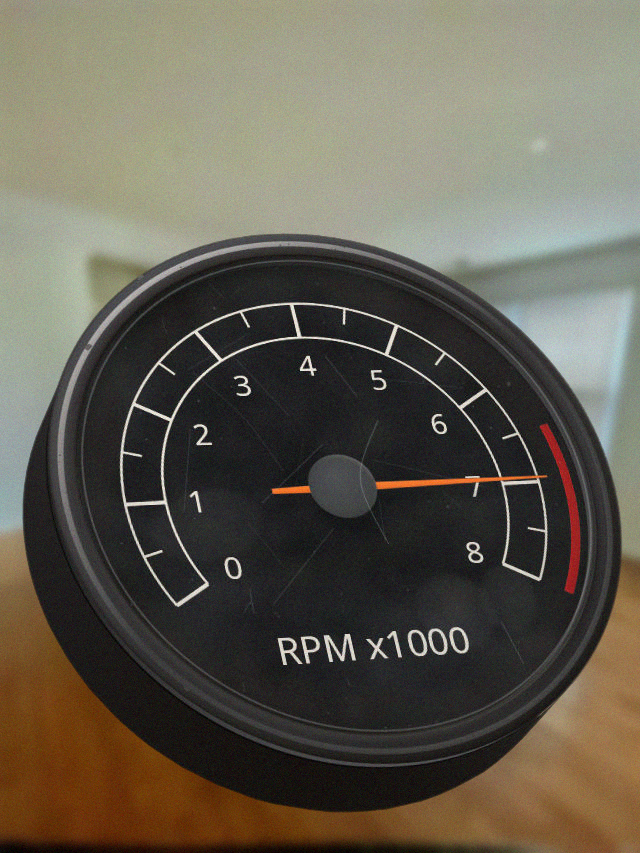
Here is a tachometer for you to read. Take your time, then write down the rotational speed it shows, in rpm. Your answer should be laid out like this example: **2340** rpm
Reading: **7000** rpm
